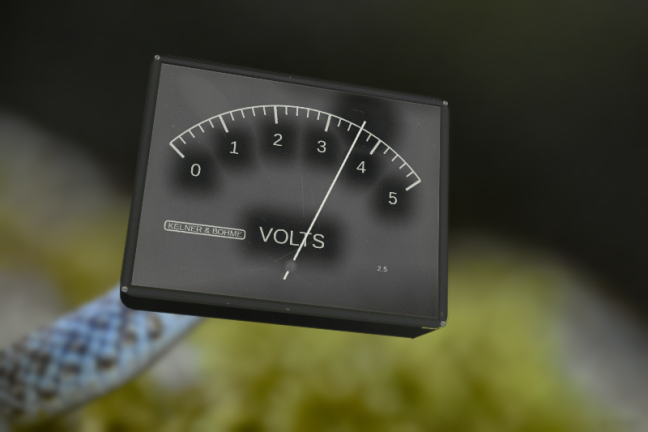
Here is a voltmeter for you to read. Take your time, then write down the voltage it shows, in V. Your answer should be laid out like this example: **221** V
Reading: **3.6** V
